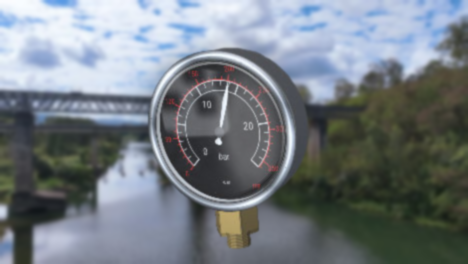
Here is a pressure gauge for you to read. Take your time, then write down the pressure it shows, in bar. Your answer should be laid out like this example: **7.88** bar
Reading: **14** bar
